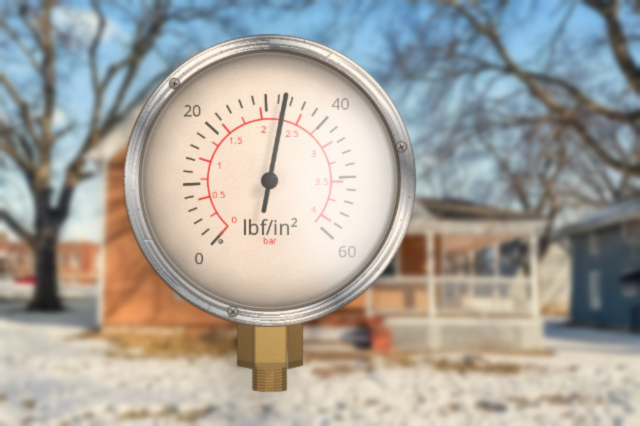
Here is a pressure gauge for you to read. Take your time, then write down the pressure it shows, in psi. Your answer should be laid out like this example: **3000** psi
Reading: **33** psi
